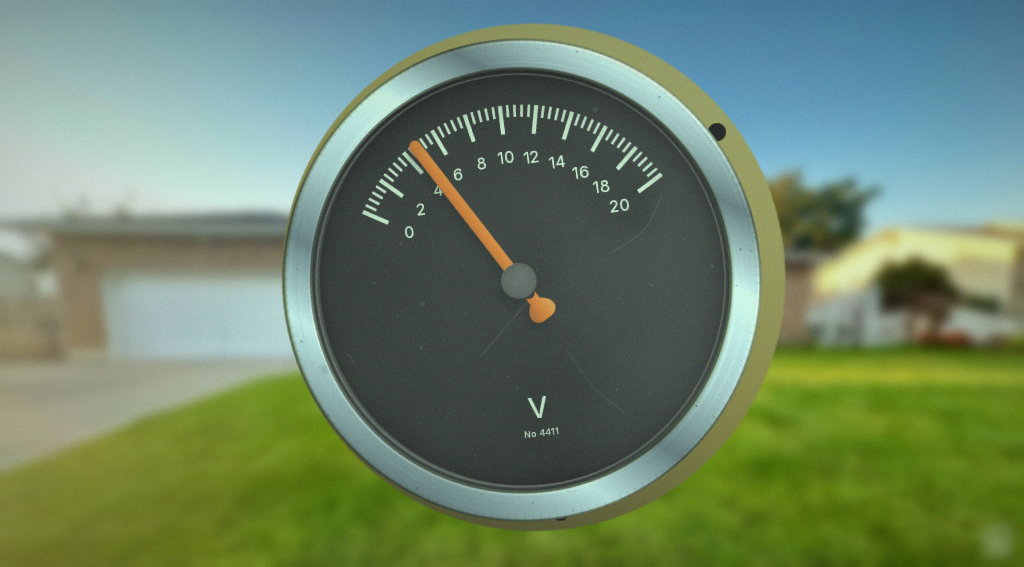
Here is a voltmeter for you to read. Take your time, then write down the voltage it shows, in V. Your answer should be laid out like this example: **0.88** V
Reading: **4.8** V
